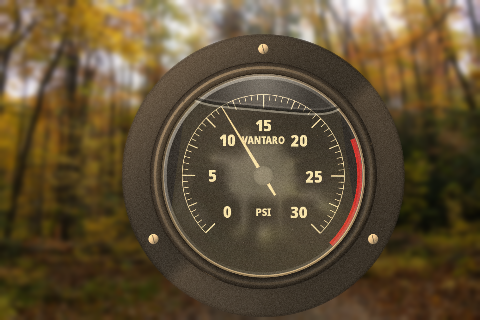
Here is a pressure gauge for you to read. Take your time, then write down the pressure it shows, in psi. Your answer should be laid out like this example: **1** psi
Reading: **11.5** psi
